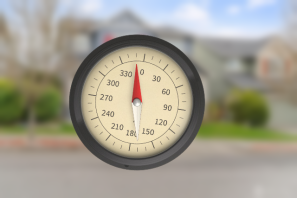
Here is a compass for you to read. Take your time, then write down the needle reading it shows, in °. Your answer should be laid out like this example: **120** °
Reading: **350** °
